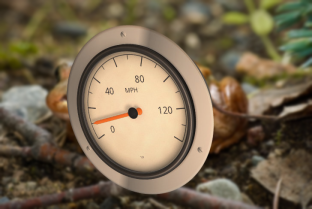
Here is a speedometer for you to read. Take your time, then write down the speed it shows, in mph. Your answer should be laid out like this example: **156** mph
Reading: **10** mph
